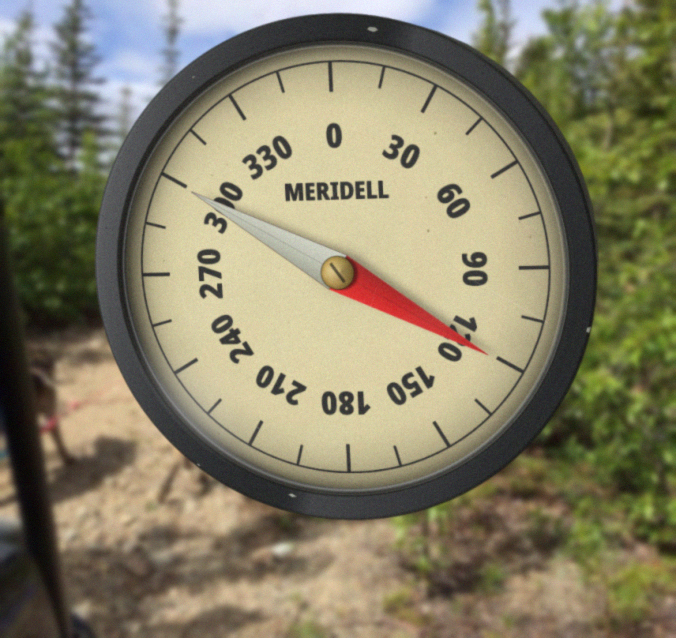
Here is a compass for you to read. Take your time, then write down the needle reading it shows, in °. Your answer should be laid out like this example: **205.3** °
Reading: **120** °
